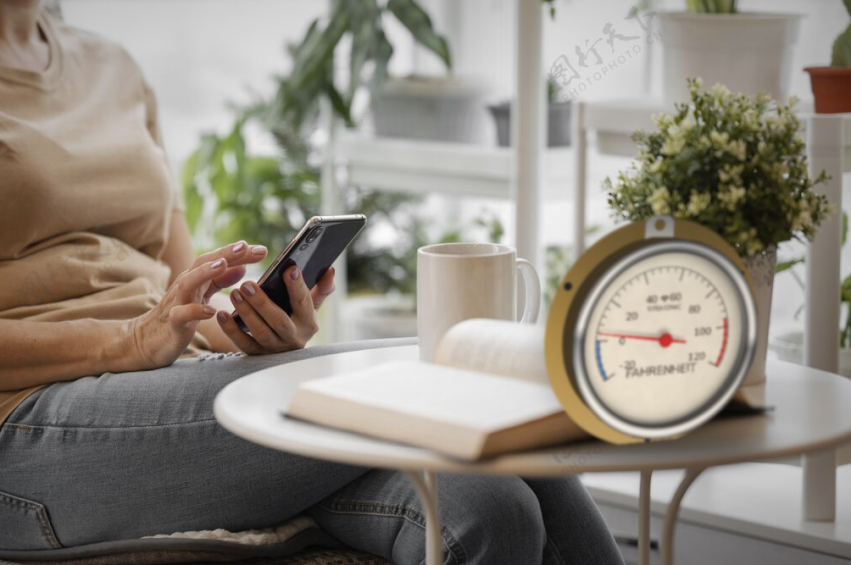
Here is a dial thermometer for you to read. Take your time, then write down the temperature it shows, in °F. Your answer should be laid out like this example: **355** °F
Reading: **4** °F
